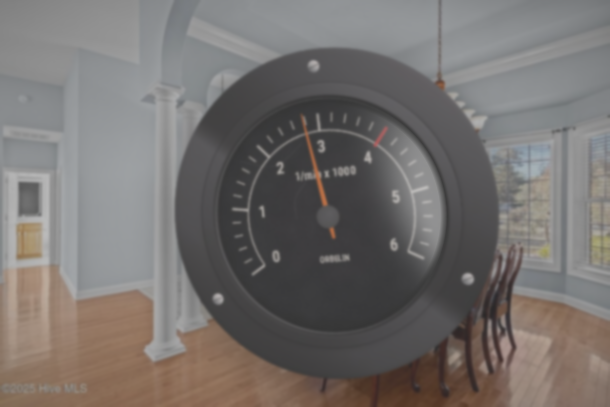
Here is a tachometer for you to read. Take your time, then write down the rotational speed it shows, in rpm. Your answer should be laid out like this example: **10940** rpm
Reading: **2800** rpm
